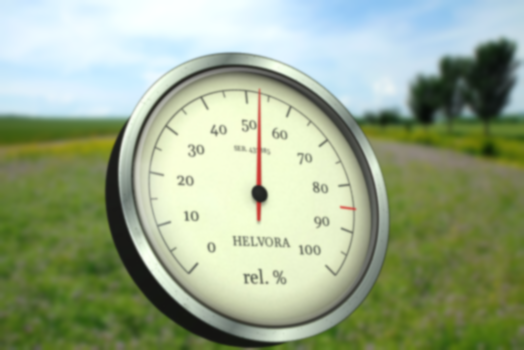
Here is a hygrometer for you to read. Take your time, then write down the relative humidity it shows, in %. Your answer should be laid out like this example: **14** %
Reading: **52.5** %
